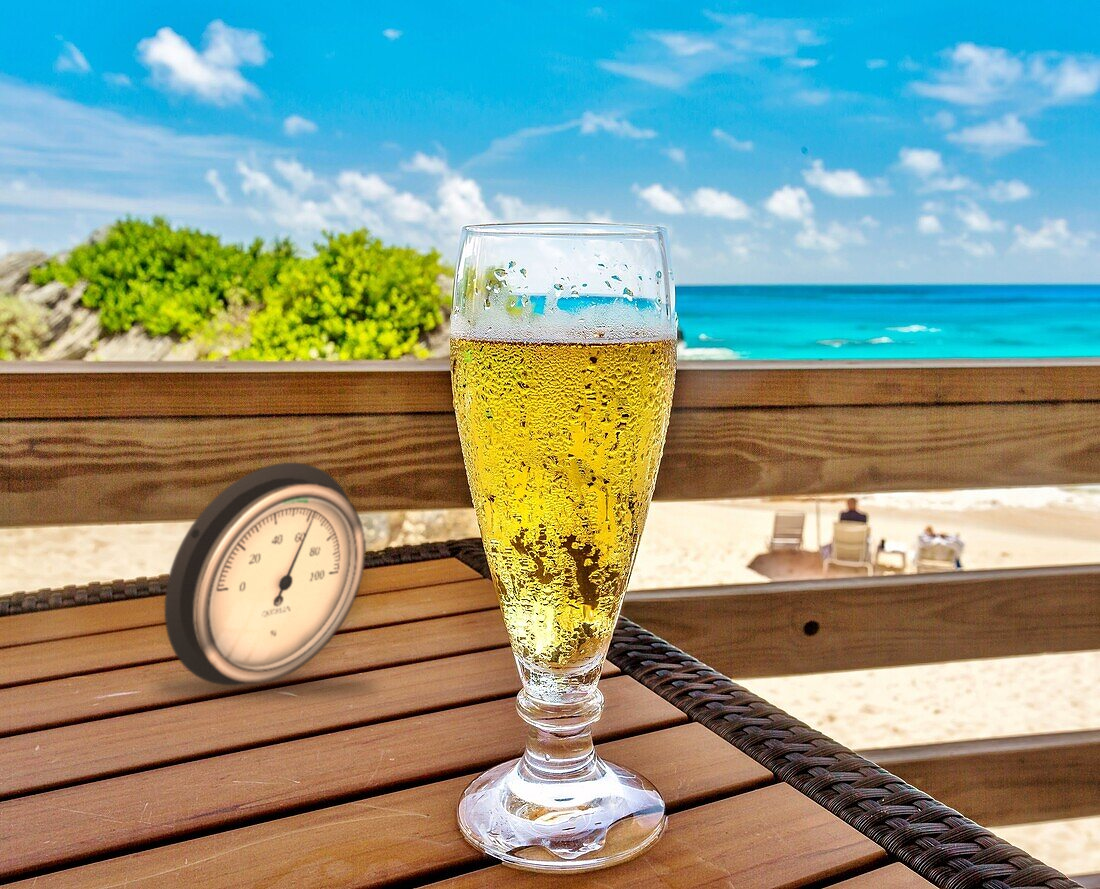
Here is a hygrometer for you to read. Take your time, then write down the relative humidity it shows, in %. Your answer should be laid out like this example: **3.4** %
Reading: **60** %
